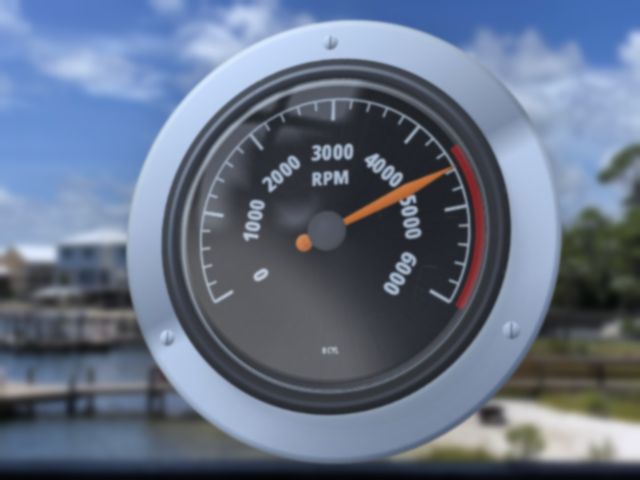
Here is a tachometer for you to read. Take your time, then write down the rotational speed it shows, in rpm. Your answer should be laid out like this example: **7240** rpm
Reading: **4600** rpm
